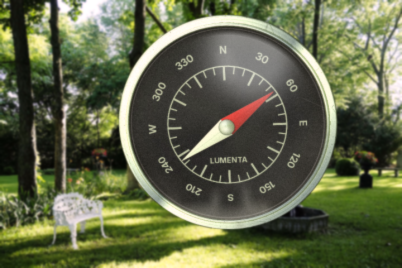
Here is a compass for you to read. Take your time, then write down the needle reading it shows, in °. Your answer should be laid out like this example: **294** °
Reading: **55** °
